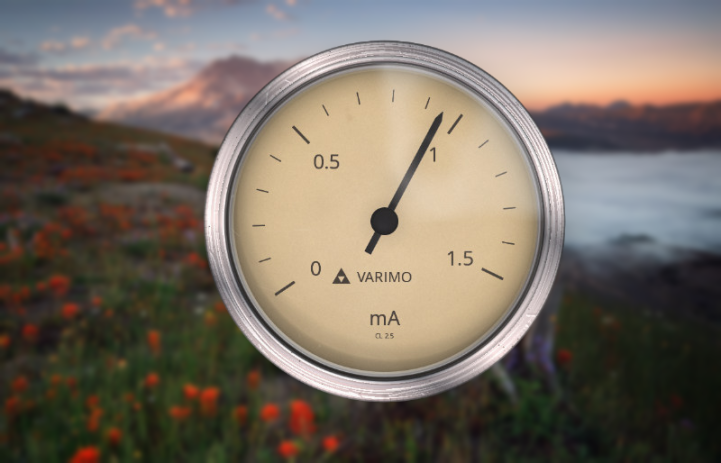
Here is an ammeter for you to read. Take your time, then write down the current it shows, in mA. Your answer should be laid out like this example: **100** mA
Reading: **0.95** mA
